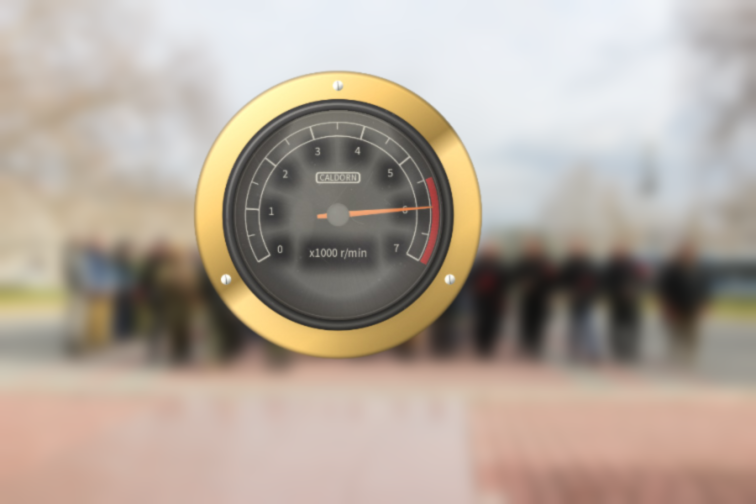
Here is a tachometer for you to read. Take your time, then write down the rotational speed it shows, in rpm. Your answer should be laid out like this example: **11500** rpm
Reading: **6000** rpm
